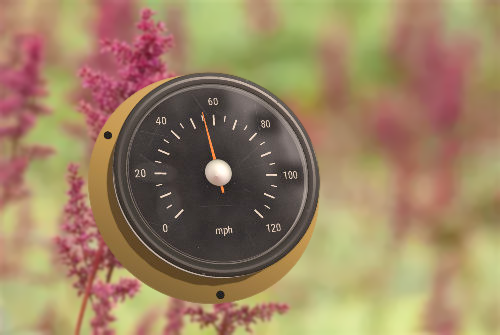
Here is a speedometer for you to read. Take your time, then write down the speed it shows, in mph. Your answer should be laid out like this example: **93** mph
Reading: **55** mph
